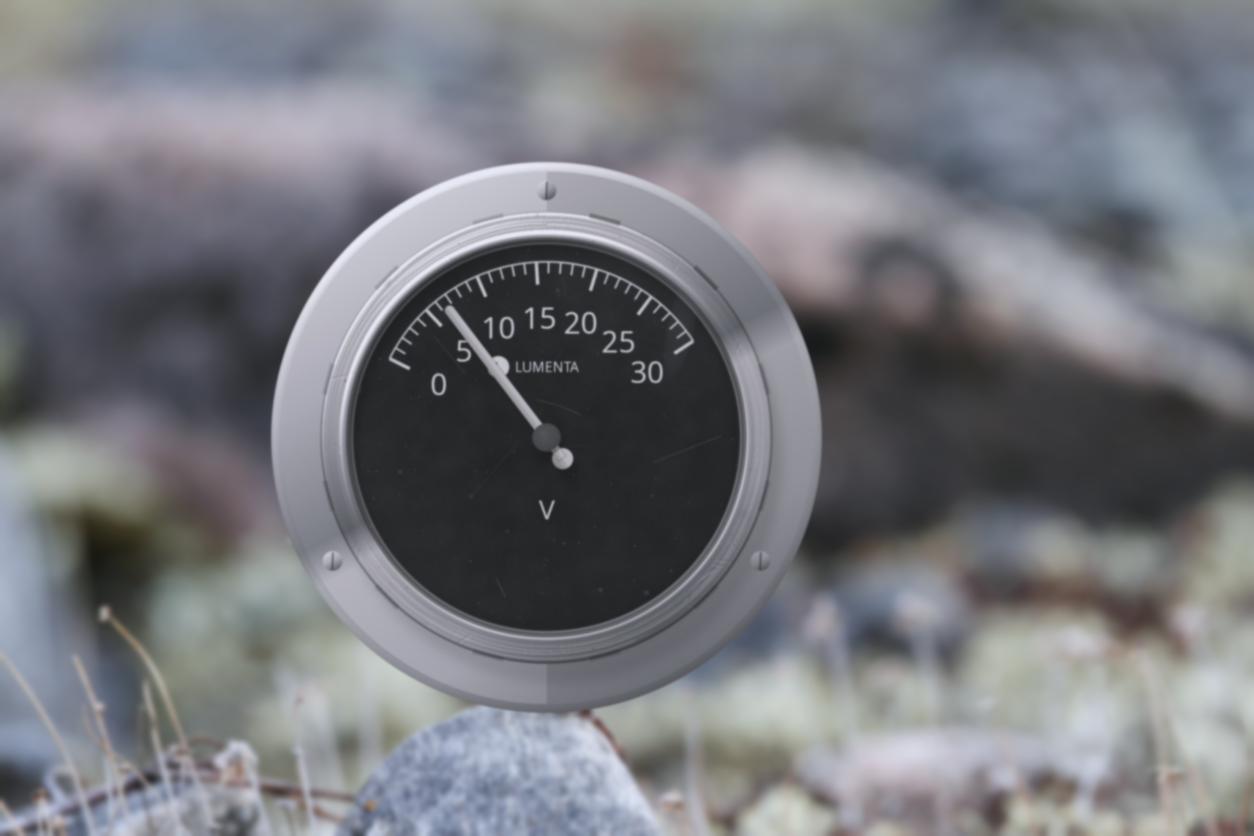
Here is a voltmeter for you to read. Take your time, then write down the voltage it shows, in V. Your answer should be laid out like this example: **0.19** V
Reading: **6.5** V
